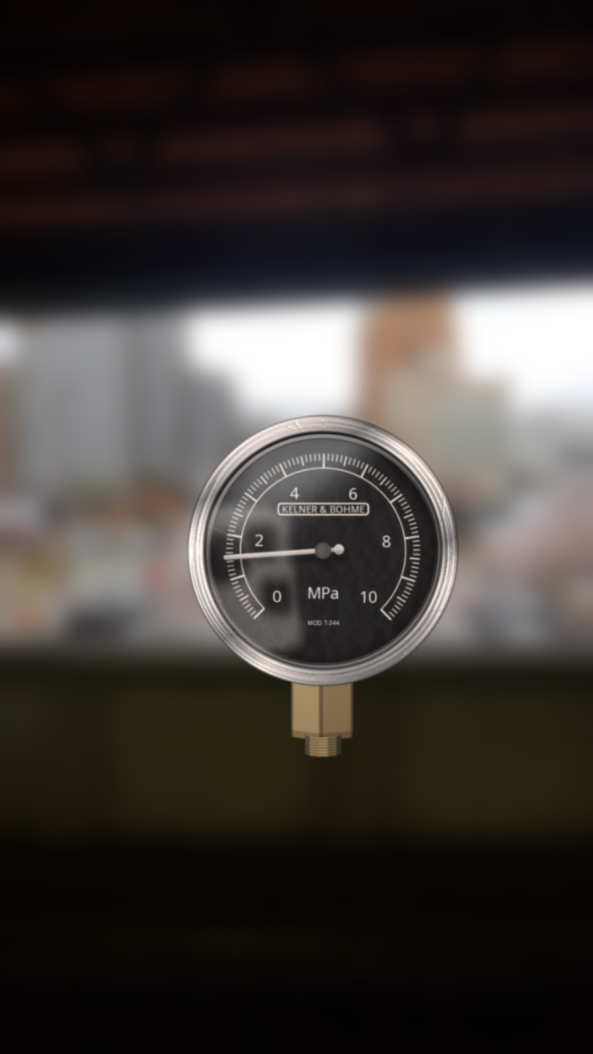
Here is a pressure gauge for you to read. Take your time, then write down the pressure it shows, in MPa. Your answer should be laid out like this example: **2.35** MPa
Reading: **1.5** MPa
